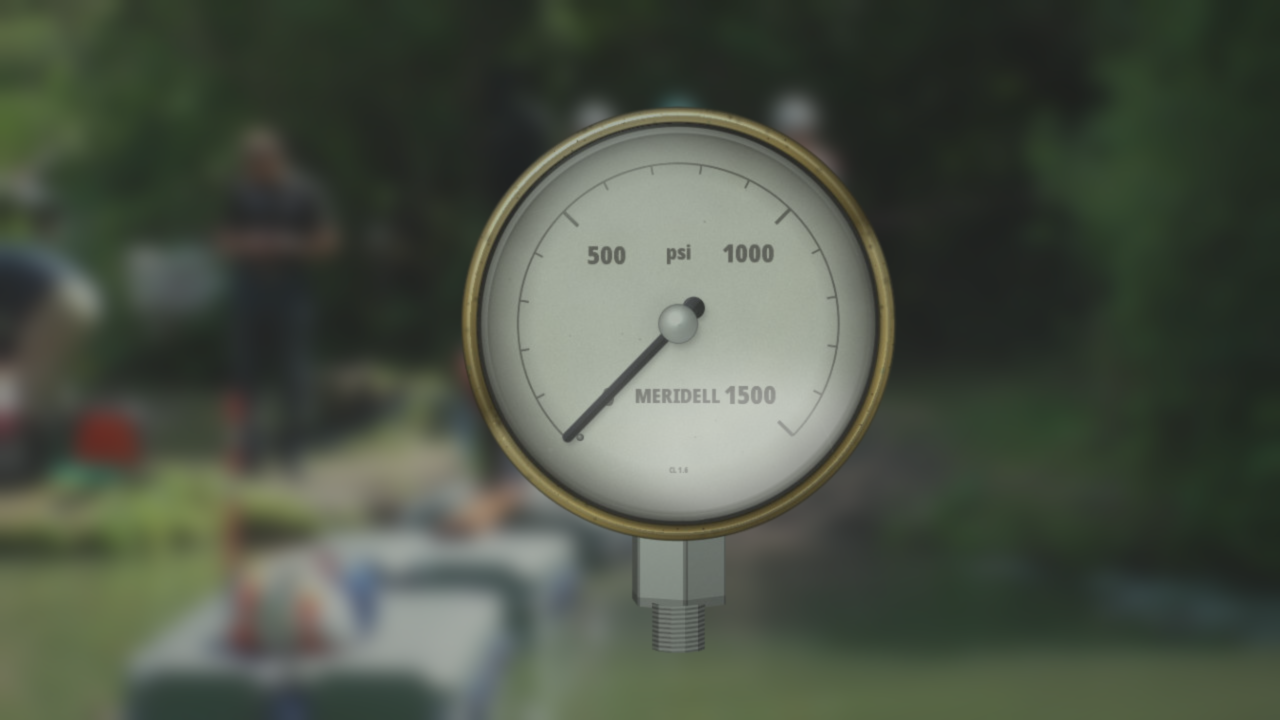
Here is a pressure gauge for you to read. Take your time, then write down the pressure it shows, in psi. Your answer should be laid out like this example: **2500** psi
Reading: **0** psi
